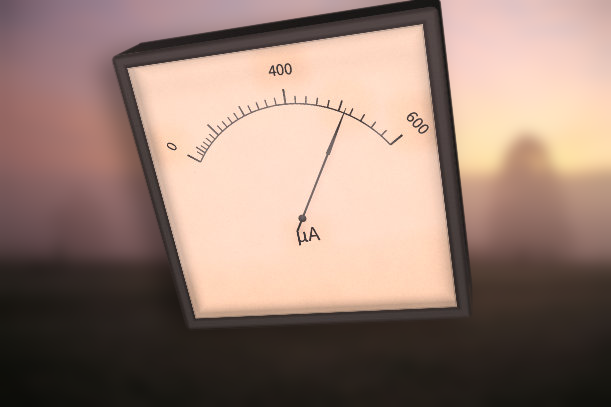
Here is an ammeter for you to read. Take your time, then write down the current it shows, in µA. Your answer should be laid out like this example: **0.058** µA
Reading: **510** µA
